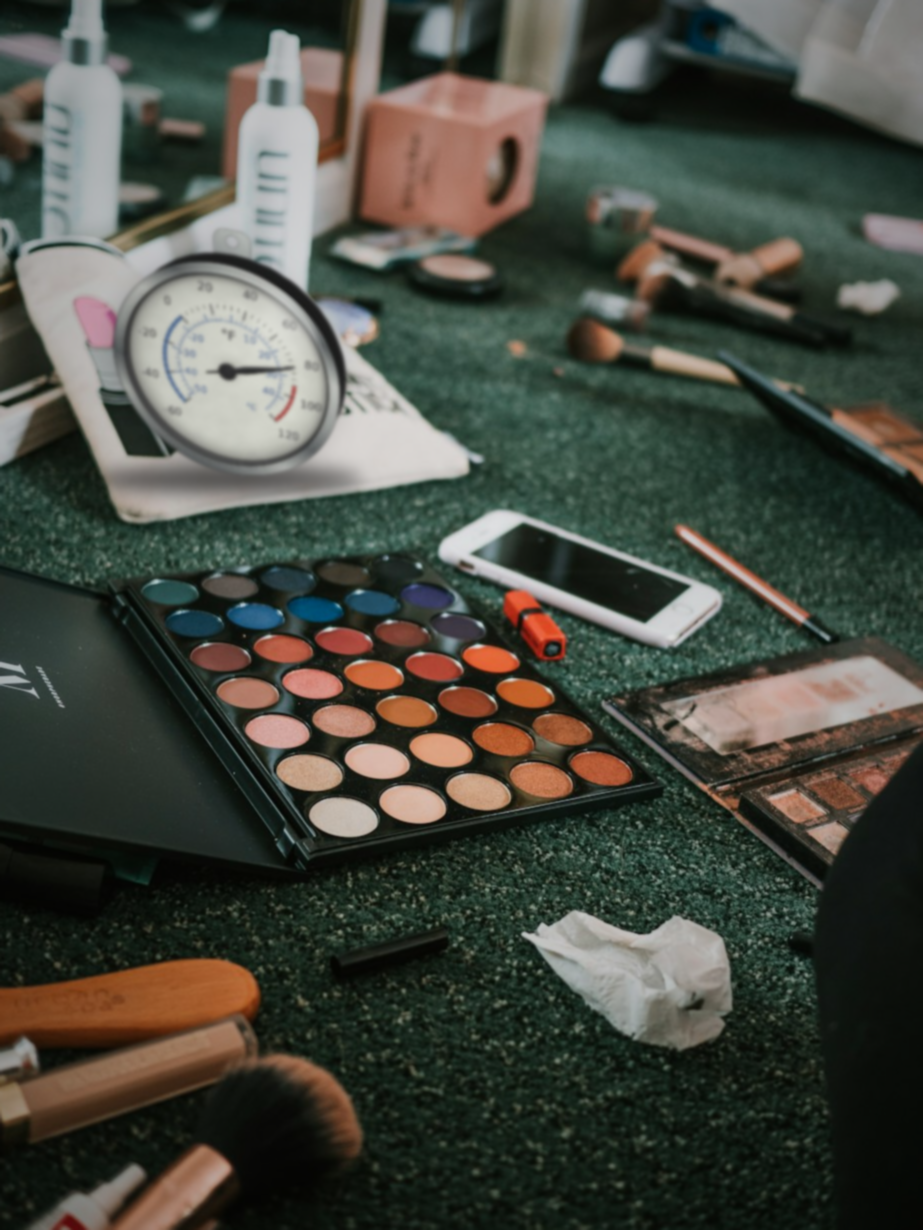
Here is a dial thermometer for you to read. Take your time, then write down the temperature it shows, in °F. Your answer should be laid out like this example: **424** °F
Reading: **80** °F
